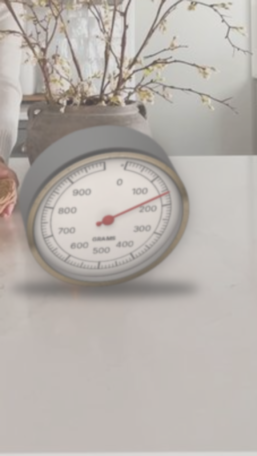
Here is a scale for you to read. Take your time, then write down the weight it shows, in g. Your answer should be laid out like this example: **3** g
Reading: **150** g
